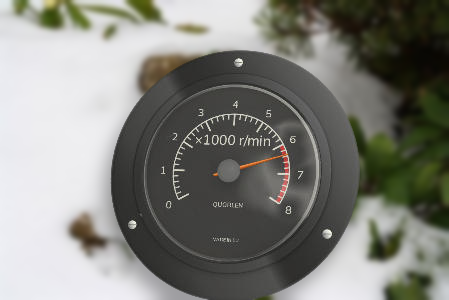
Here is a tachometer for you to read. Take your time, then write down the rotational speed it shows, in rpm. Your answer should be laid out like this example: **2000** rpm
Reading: **6400** rpm
